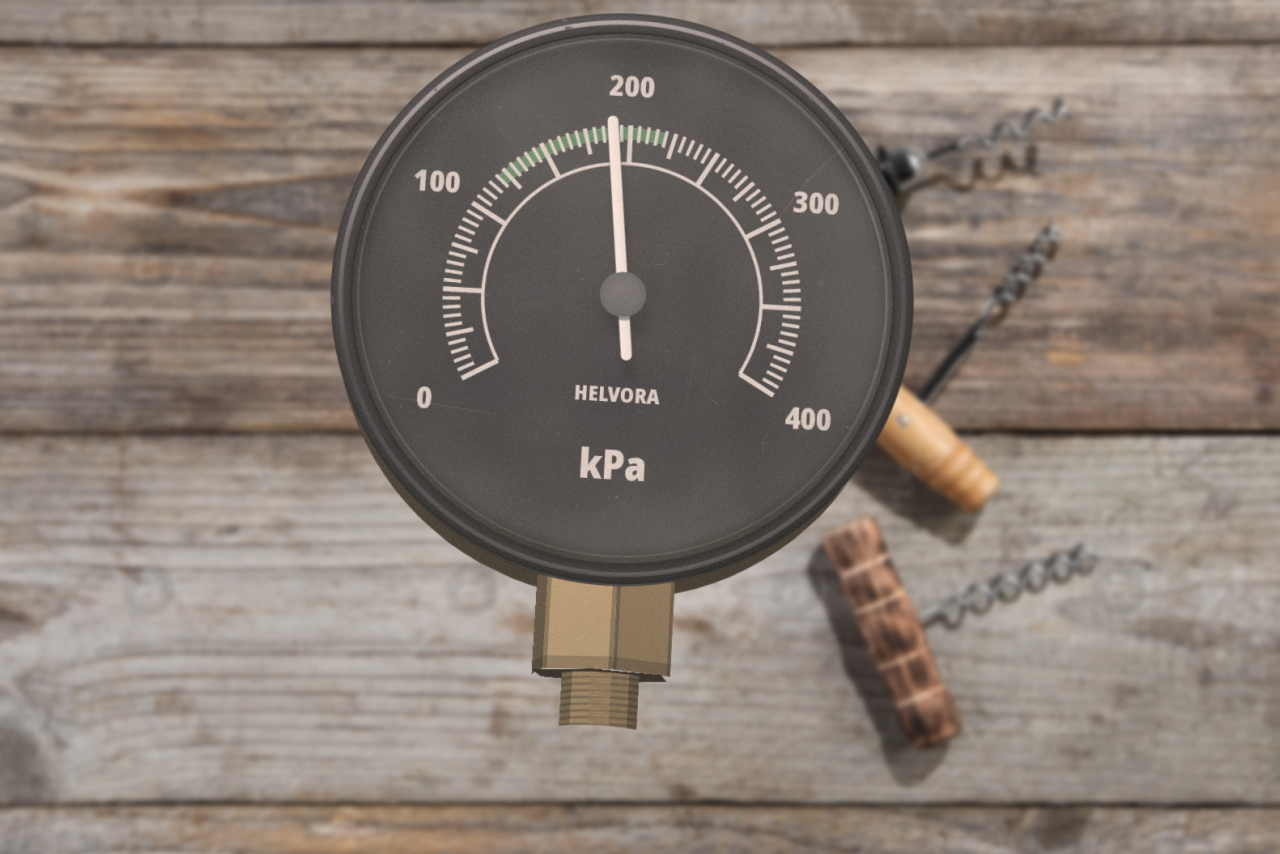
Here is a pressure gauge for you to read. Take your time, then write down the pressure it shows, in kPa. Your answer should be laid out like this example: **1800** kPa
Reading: **190** kPa
